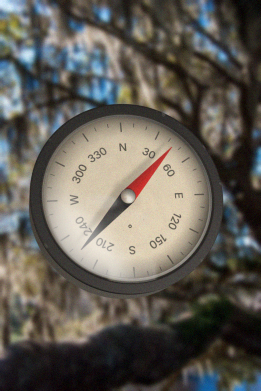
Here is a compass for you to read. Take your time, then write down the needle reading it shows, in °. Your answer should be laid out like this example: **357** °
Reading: **45** °
